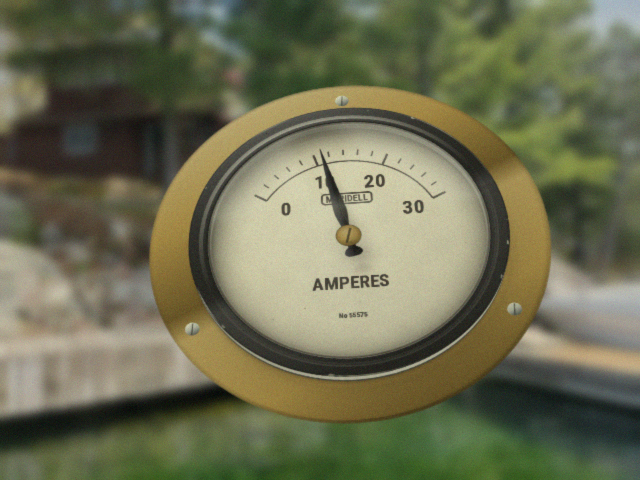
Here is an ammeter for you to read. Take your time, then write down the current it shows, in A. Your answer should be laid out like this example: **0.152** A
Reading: **11** A
